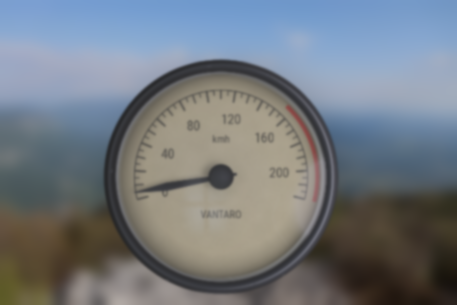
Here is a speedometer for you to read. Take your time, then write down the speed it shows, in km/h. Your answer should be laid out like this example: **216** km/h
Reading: **5** km/h
